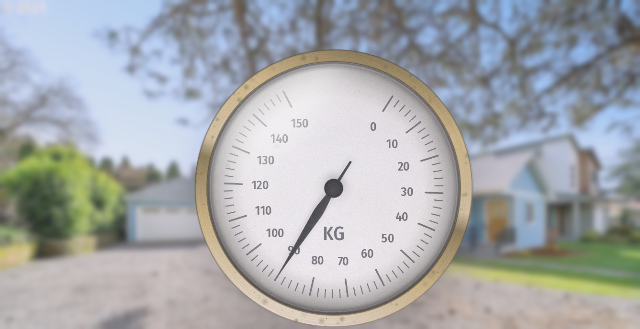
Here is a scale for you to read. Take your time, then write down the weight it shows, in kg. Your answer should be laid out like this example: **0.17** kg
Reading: **90** kg
